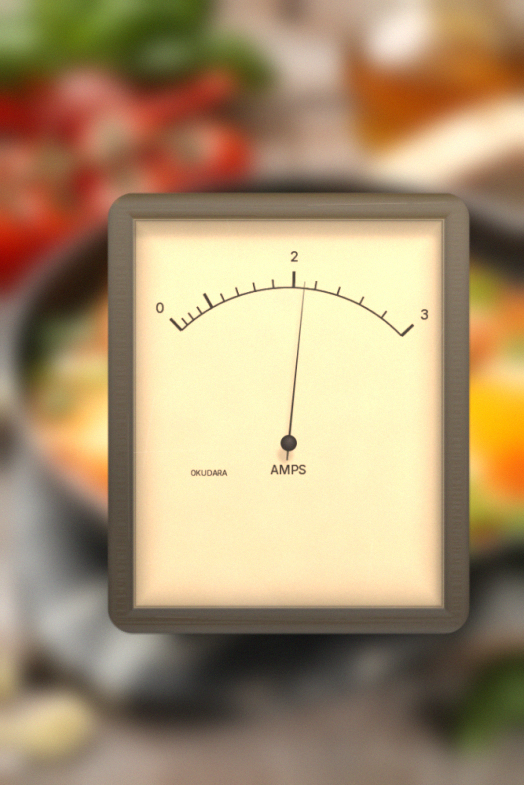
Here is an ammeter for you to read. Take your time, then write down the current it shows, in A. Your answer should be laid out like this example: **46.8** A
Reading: **2.1** A
